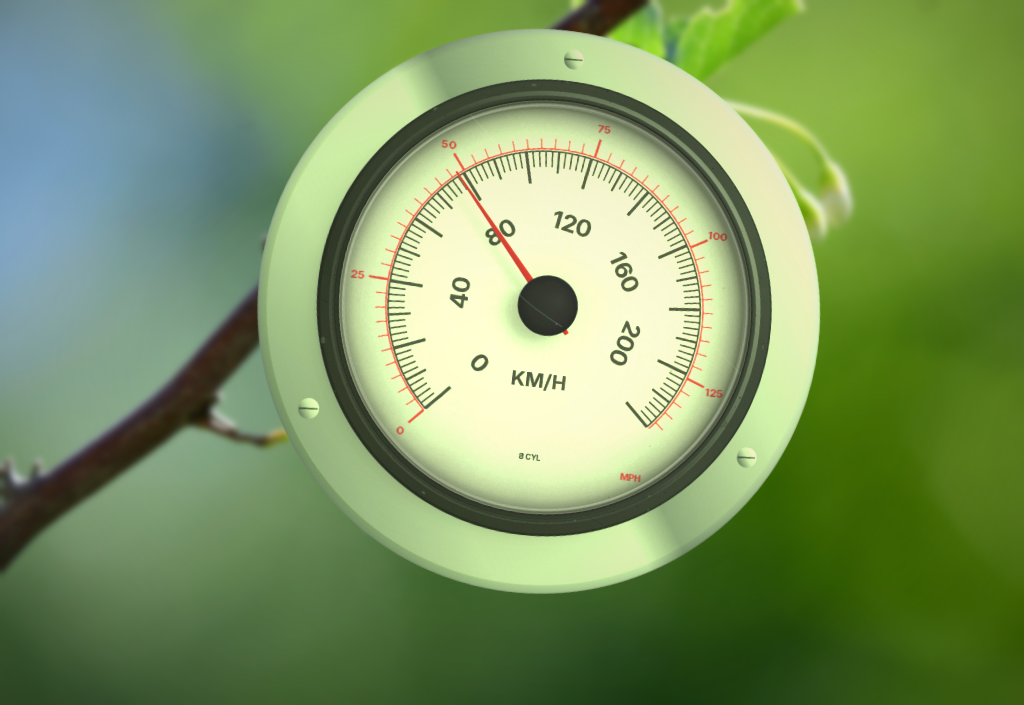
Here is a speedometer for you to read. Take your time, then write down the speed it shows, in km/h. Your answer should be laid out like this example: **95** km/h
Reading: **78** km/h
